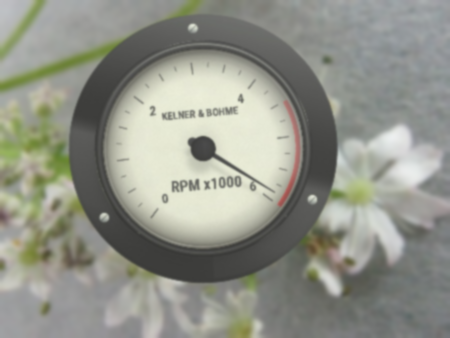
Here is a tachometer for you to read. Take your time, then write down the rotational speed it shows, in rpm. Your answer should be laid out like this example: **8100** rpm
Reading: **5875** rpm
